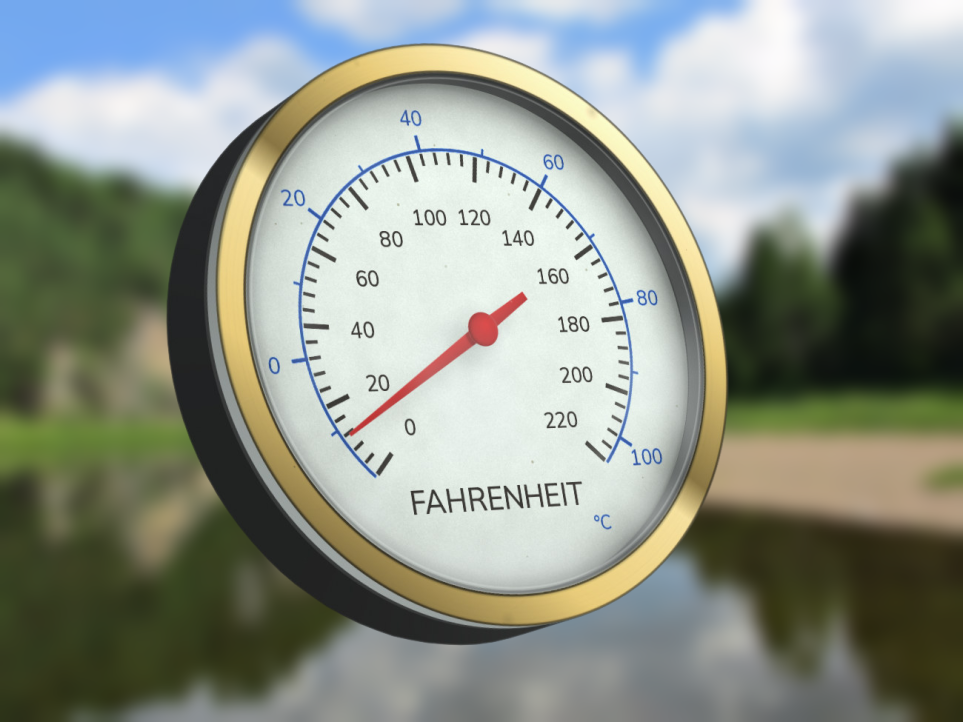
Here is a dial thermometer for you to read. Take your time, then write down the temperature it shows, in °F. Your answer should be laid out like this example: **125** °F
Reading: **12** °F
